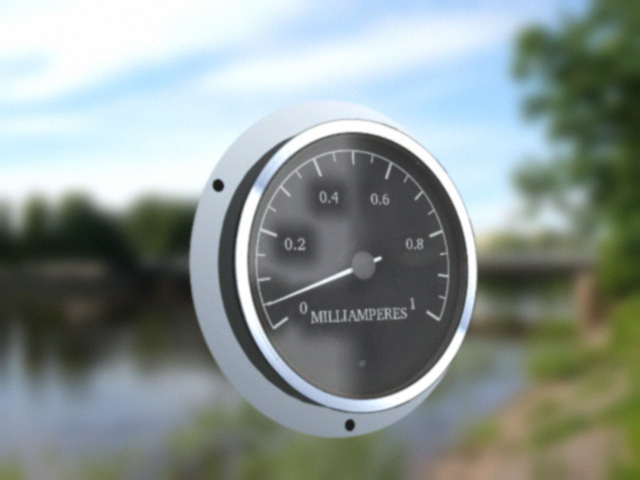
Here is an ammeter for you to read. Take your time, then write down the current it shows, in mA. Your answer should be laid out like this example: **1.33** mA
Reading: **0.05** mA
